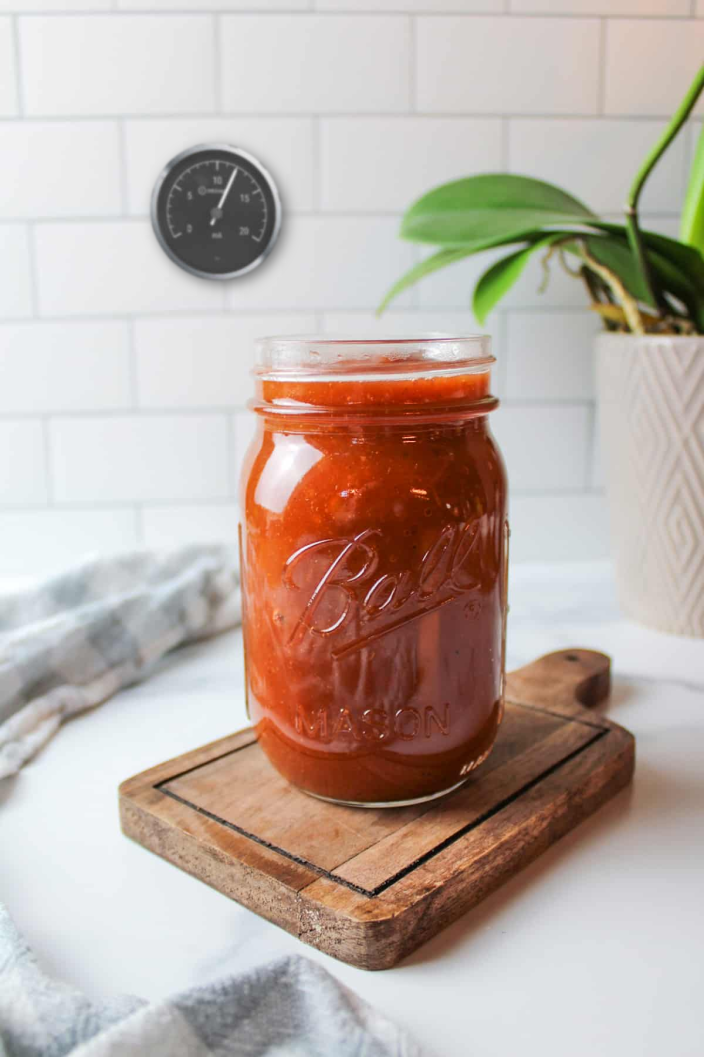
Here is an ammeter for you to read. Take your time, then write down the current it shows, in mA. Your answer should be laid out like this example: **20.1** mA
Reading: **12** mA
